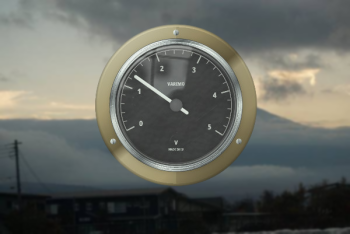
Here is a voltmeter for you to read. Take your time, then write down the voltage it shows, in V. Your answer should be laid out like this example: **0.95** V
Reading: **1.3** V
